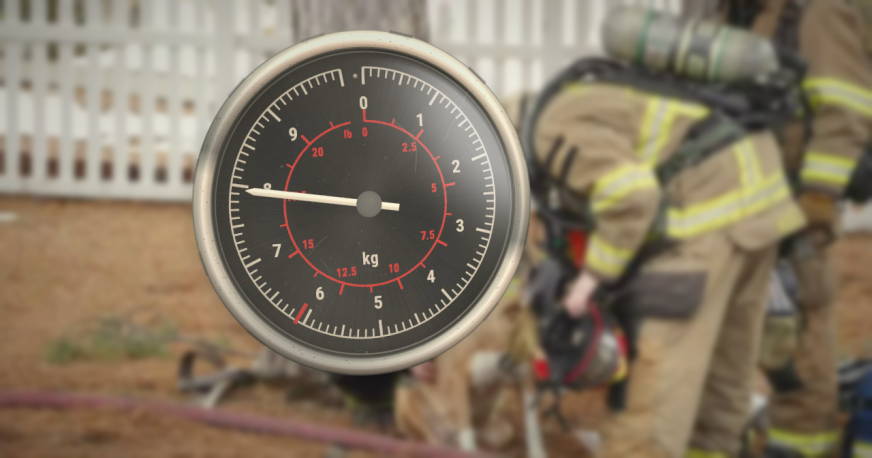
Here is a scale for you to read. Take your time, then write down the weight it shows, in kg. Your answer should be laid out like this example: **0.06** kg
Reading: **7.95** kg
